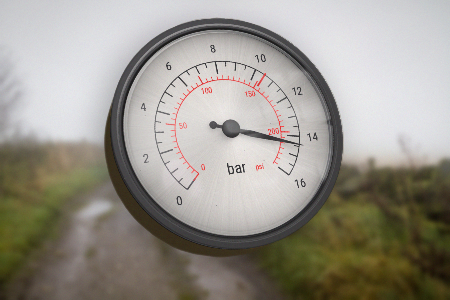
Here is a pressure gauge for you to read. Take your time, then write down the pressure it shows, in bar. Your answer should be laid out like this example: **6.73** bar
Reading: **14.5** bar
